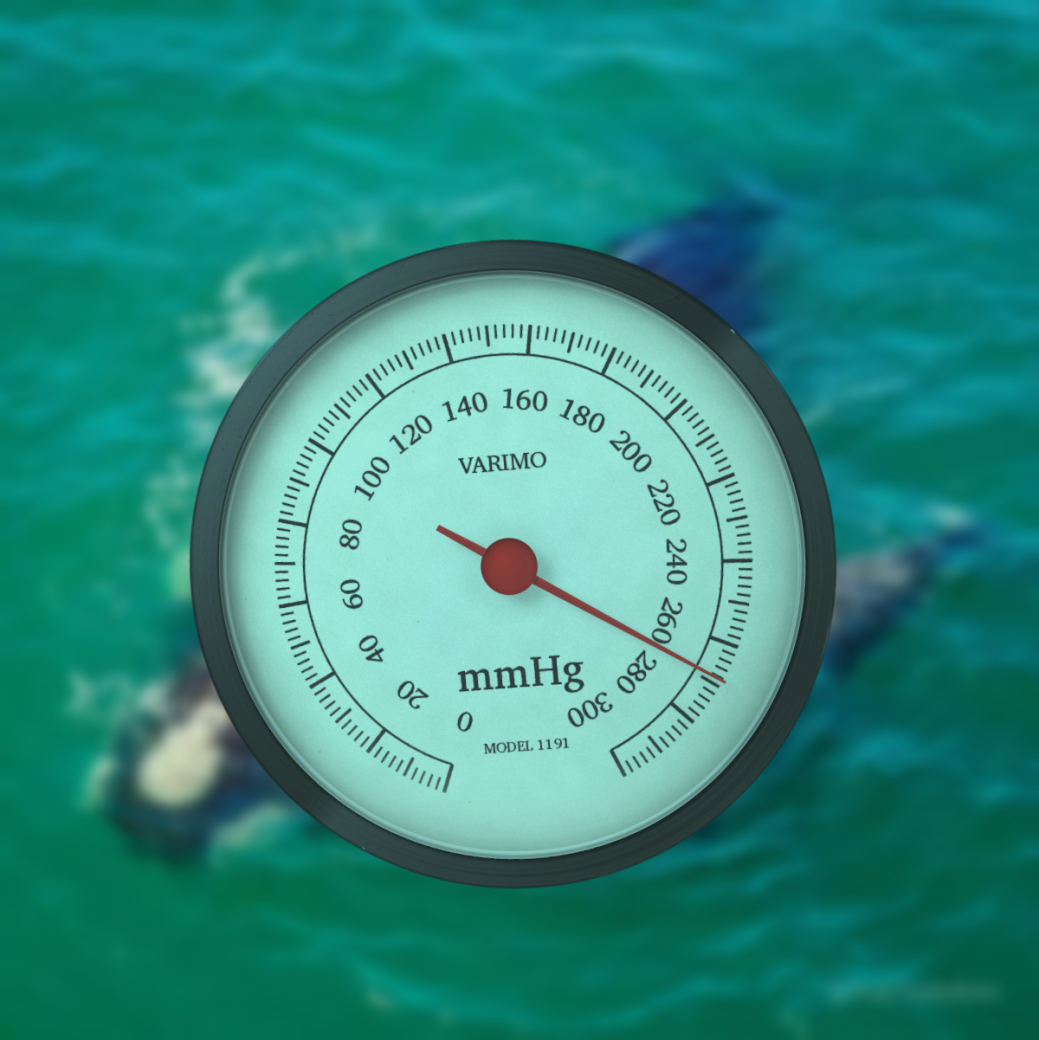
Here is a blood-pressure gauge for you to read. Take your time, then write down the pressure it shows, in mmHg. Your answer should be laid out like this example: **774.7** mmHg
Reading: **268** mmHg
